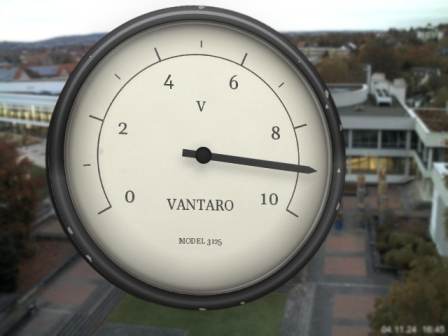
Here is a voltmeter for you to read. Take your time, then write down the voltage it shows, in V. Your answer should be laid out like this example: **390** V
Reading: **9** V
